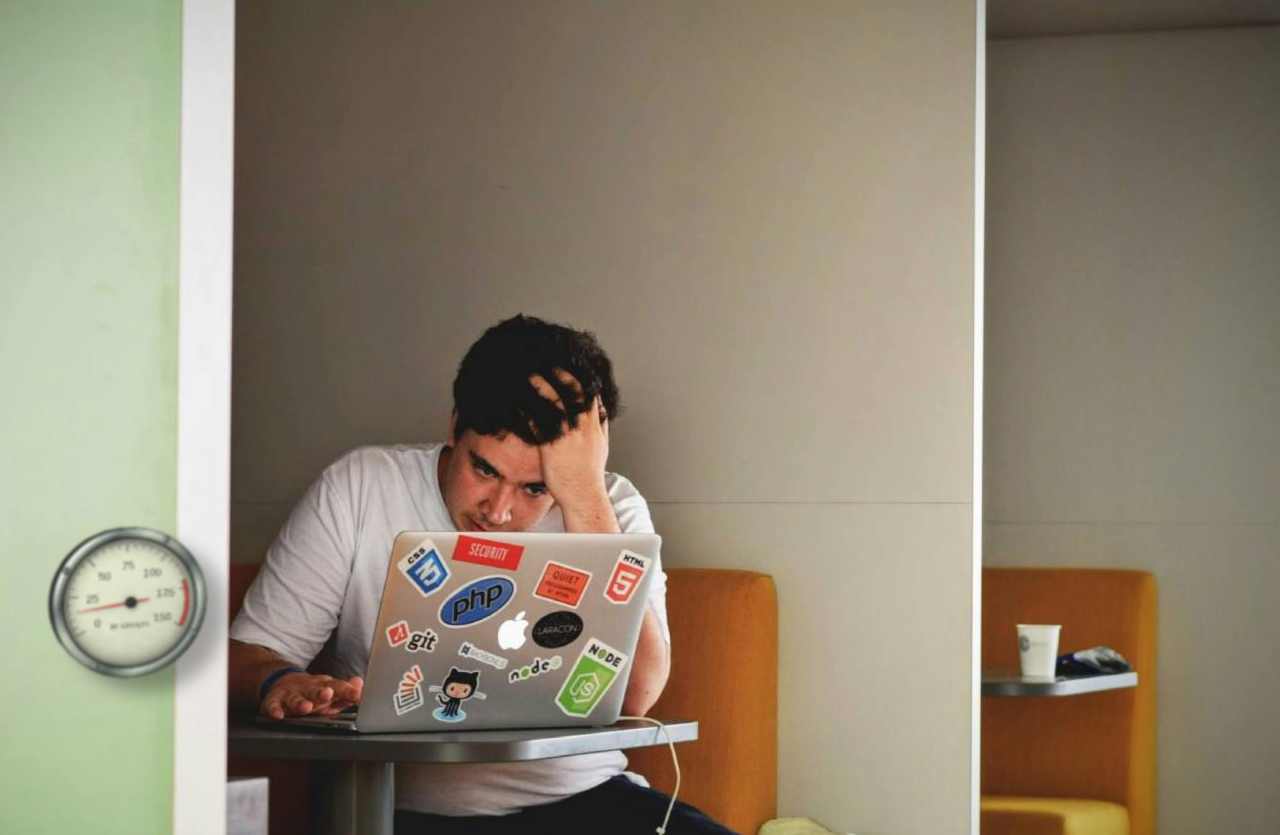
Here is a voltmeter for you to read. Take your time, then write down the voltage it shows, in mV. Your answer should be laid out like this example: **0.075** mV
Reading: **15** mV
